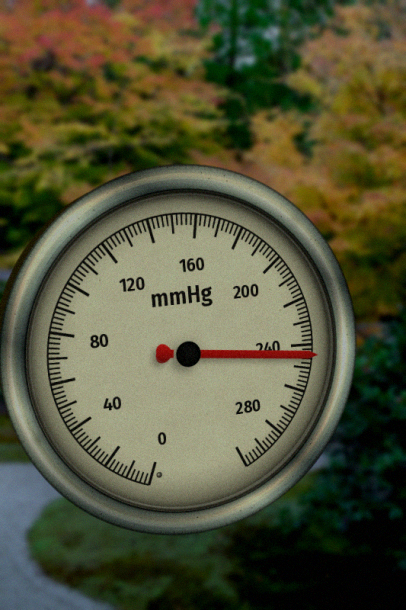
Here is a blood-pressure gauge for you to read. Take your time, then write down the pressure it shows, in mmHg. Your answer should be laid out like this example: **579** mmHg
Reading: **244** mmHg
